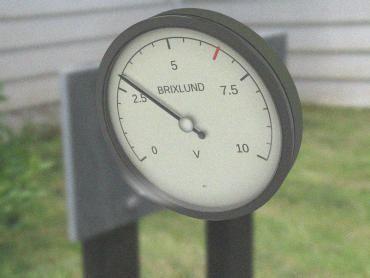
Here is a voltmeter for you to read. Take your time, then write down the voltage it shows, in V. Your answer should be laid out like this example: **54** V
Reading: **3** V
